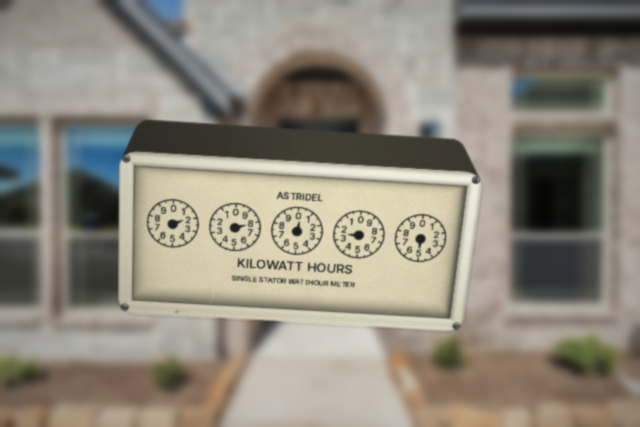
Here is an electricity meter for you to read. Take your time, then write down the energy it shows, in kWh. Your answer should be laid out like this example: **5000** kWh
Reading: **18025** kWh
